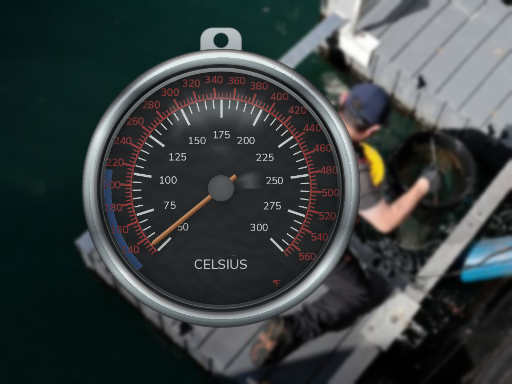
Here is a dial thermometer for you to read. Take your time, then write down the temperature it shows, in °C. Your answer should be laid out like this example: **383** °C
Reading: **55** °C
